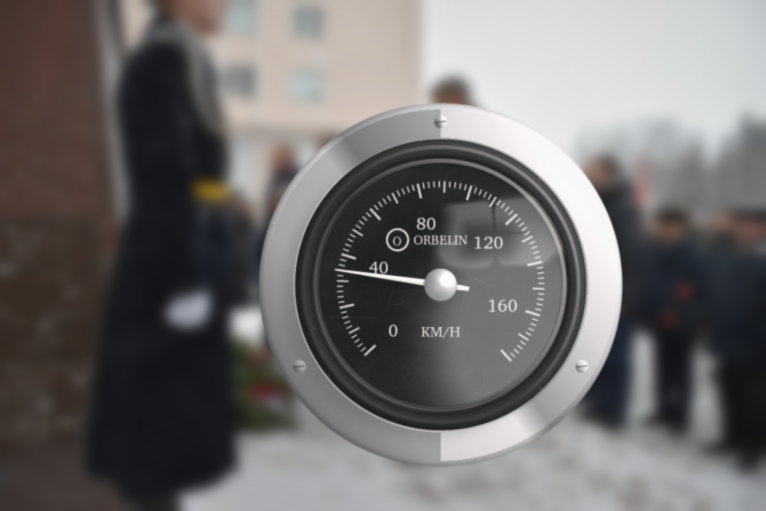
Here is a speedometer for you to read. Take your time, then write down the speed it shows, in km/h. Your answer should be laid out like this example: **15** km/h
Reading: **34** km/h
